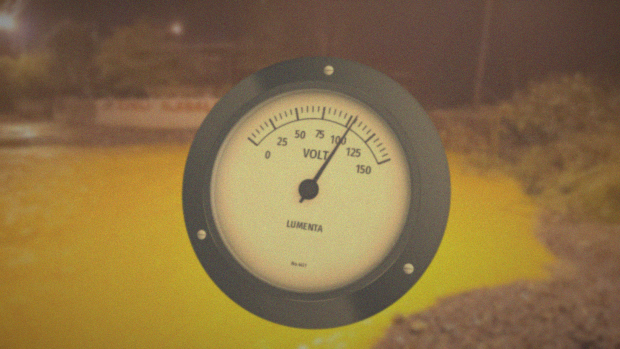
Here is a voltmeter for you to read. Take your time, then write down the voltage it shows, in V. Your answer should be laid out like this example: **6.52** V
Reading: **105** V
